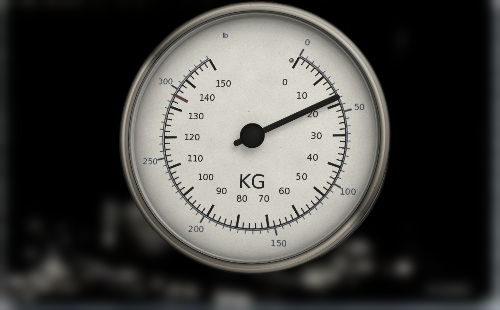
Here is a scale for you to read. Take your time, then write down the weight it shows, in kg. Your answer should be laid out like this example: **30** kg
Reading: **18** kg
